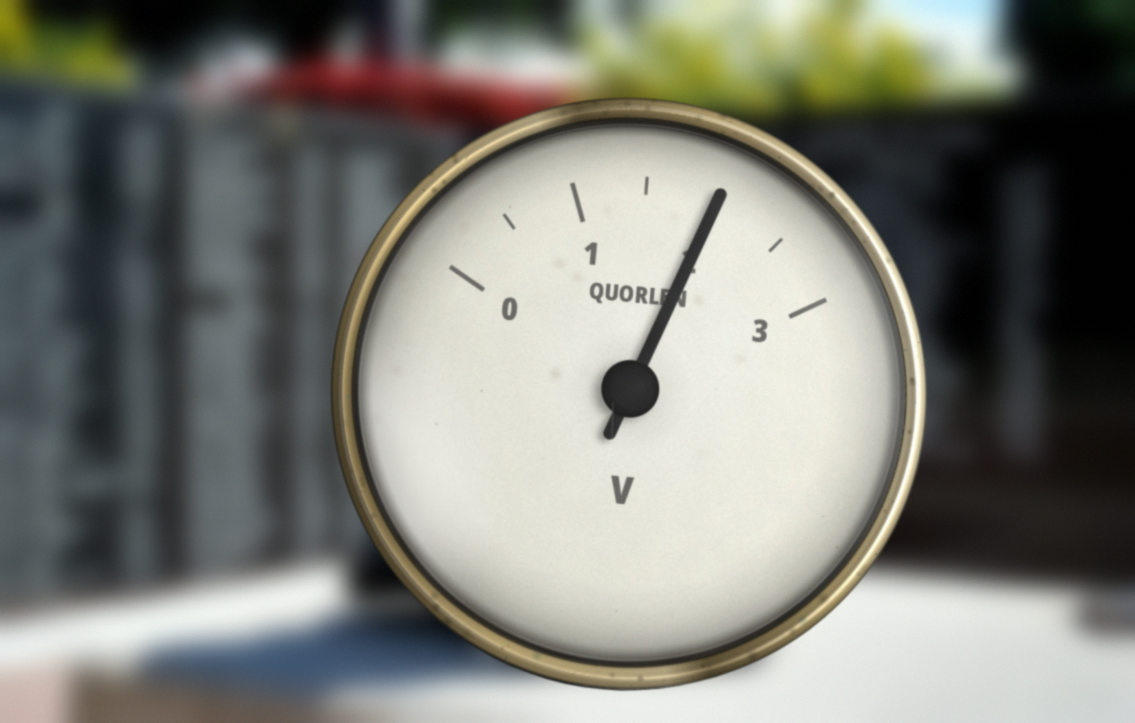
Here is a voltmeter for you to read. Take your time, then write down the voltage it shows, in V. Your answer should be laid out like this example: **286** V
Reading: **2** V
